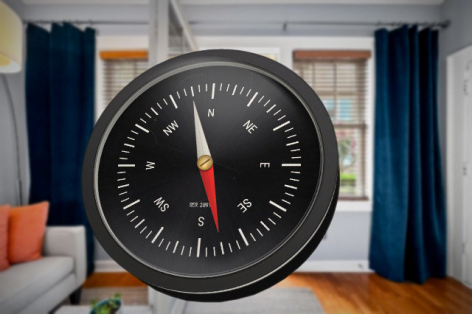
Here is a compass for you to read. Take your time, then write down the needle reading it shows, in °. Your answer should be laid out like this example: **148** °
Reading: **165** °
